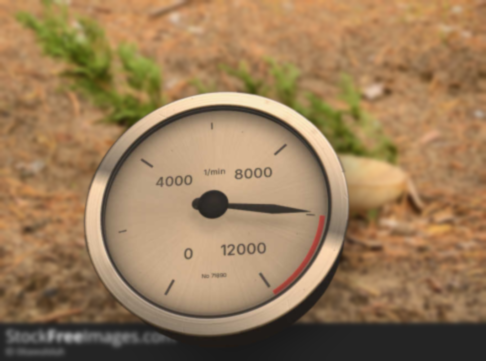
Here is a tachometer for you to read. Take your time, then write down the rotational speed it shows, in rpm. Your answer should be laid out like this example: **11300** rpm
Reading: **10000** rpm
